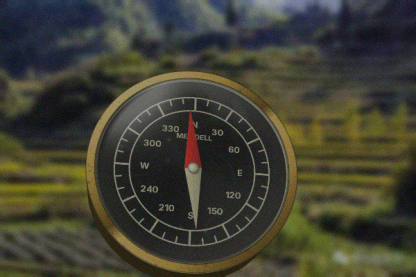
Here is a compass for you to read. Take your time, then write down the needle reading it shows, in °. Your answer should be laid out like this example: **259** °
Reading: **355** °
